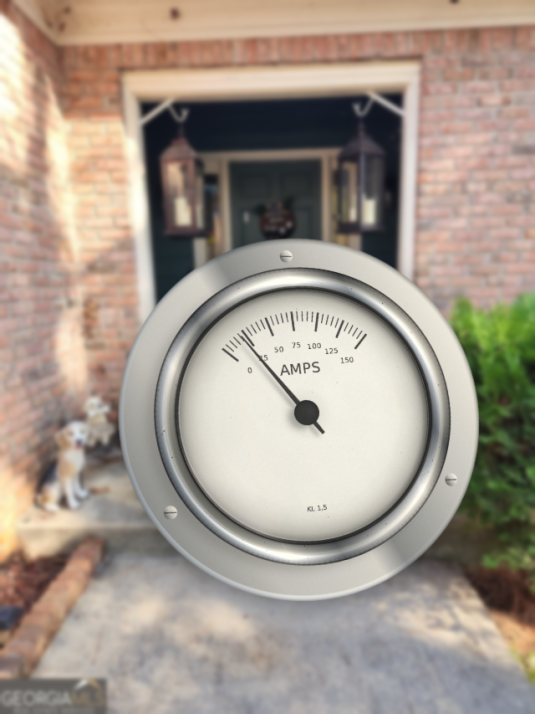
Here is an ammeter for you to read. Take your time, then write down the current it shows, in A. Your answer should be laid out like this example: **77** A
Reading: **20** A
